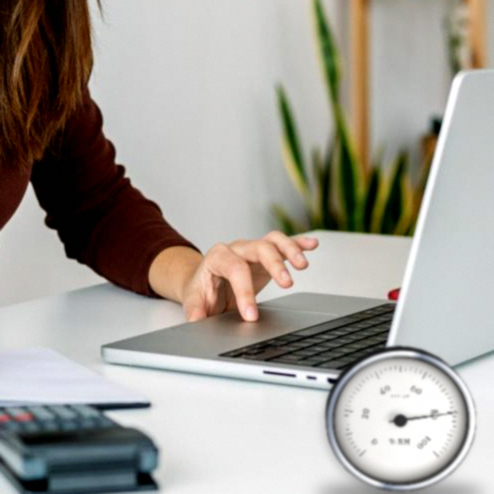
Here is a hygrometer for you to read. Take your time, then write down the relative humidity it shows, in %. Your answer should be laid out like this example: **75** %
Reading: **80** %
